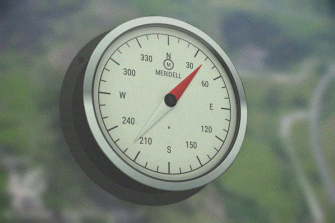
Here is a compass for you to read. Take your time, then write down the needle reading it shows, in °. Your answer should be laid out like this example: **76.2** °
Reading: **40** °
